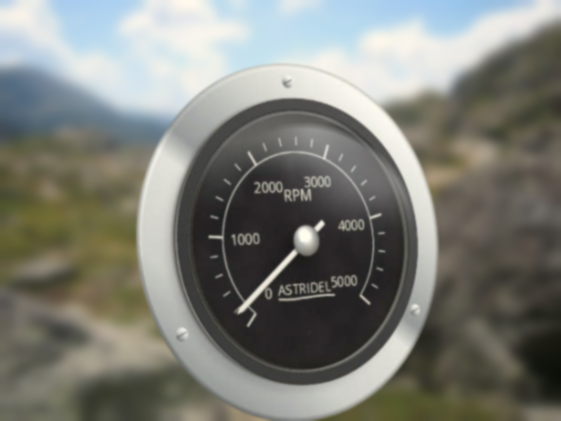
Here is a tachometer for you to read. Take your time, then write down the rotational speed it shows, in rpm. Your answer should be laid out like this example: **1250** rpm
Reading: **200** rpm
